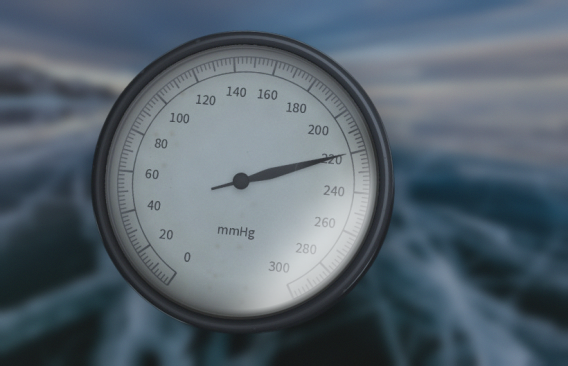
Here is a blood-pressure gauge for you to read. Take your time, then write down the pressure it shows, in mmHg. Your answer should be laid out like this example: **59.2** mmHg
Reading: **220** mmHg
